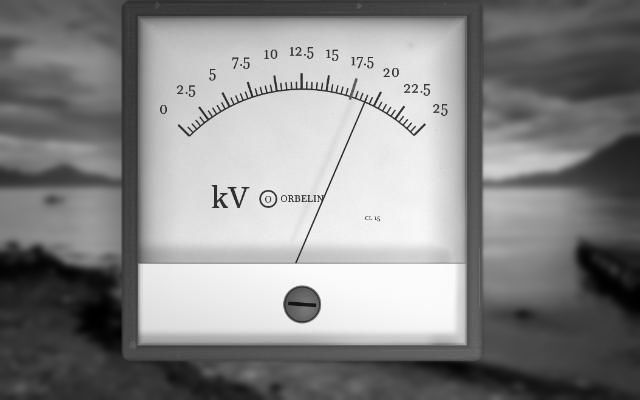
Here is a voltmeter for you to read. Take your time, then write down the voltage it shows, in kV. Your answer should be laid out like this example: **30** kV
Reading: **19** kV
